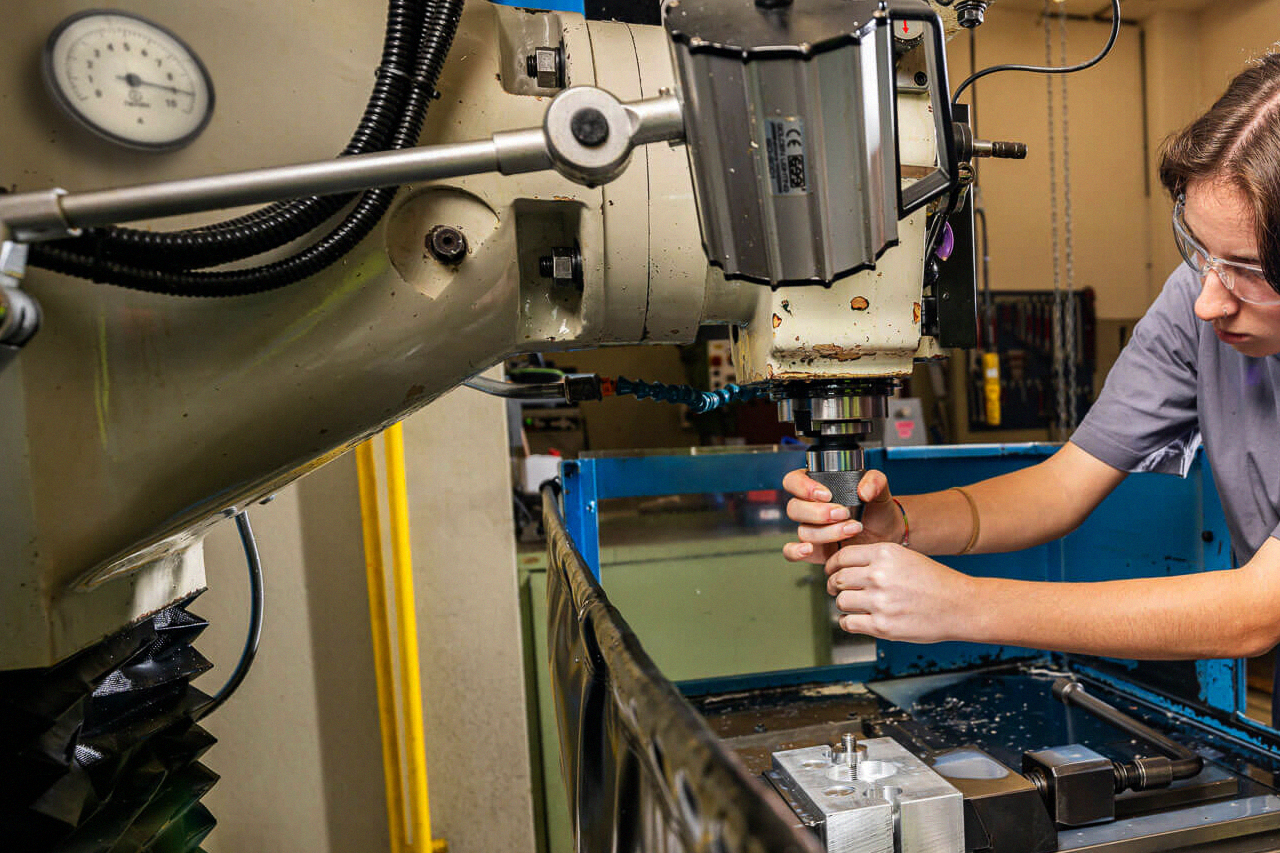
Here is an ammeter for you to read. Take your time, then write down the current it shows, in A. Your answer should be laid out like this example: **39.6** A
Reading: **9** A
